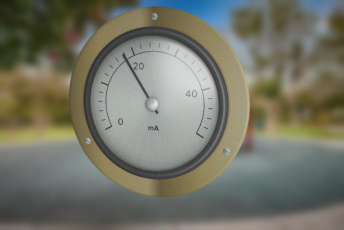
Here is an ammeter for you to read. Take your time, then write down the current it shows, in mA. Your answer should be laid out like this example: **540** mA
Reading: **18** mA
